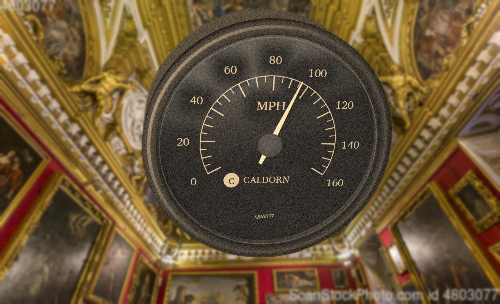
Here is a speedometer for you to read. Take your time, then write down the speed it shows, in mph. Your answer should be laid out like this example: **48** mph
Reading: **95** mph
